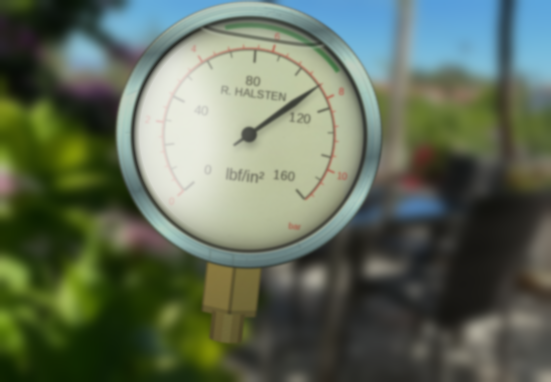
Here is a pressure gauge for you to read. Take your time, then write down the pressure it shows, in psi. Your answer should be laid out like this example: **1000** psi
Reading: **110** psi
